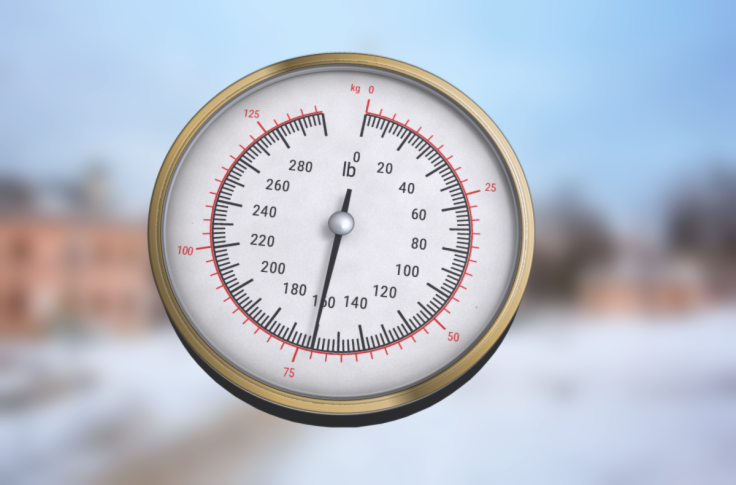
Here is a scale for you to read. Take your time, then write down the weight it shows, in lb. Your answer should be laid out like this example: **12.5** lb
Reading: **160** lb
